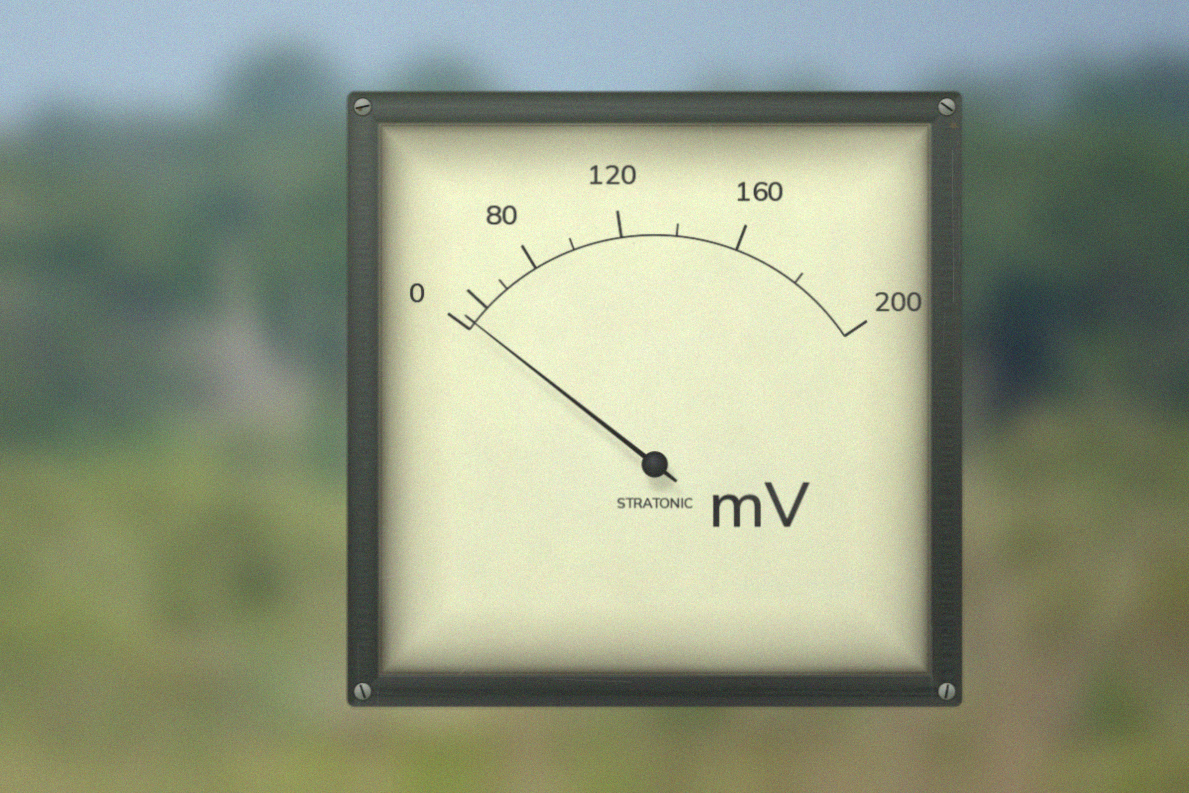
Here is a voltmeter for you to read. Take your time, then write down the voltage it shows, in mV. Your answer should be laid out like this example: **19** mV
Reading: **20** mV
